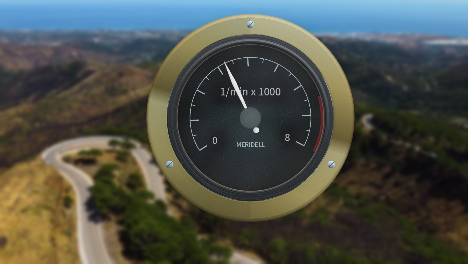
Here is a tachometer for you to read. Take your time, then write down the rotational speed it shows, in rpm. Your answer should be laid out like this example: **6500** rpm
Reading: **3250** rpm
